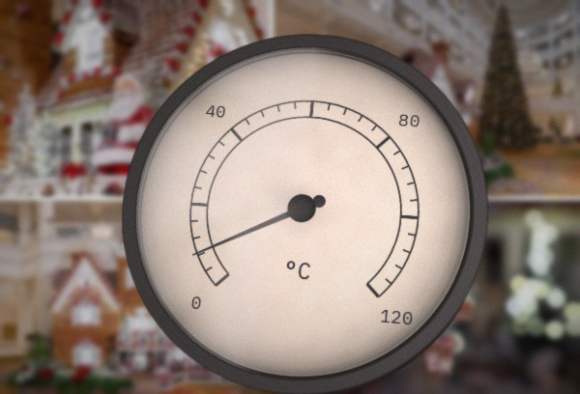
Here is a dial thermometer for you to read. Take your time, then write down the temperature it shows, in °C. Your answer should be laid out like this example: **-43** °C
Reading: **8** °C
